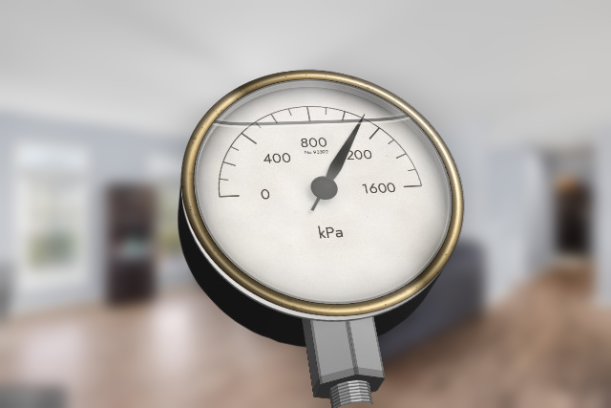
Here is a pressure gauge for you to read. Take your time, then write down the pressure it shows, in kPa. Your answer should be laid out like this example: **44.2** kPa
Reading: **1100** kPa
